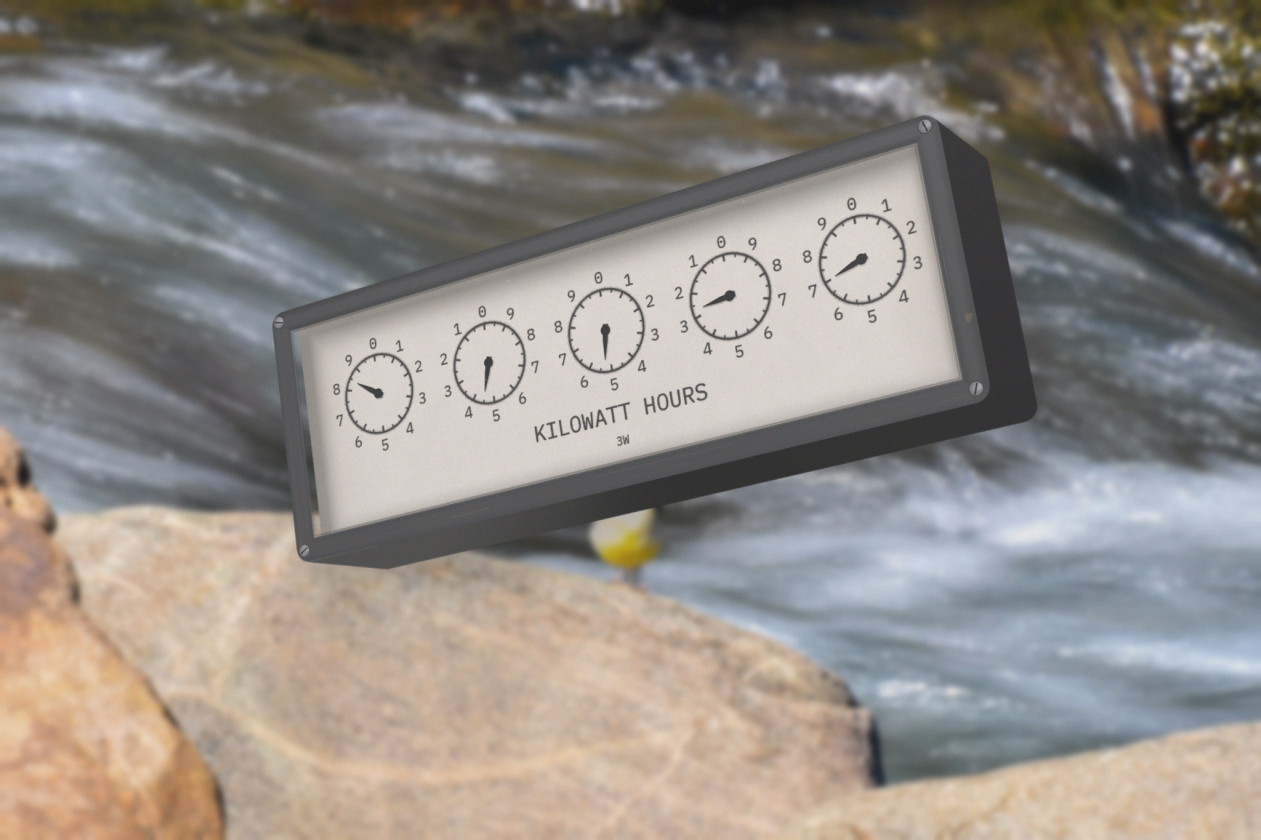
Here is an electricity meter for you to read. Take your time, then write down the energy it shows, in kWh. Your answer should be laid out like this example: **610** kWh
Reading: **84527** kWh
